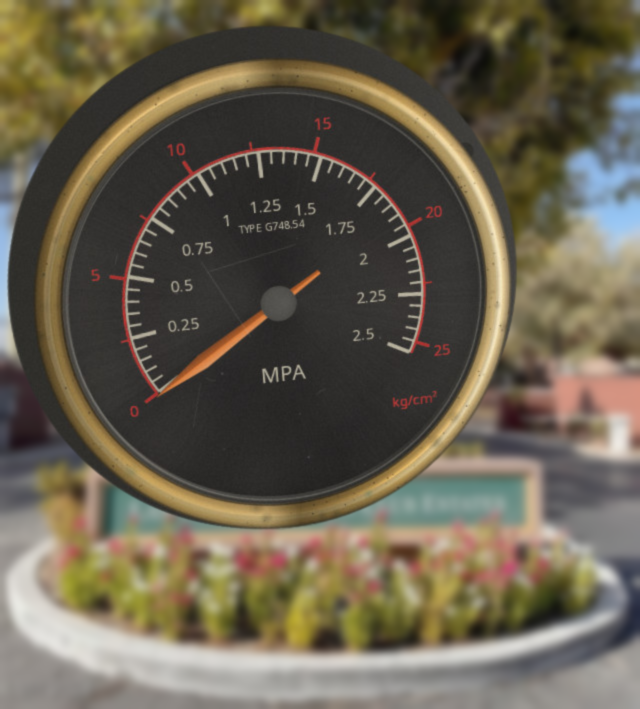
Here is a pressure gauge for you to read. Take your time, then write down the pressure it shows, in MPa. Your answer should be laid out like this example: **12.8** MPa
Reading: **0** MPa
